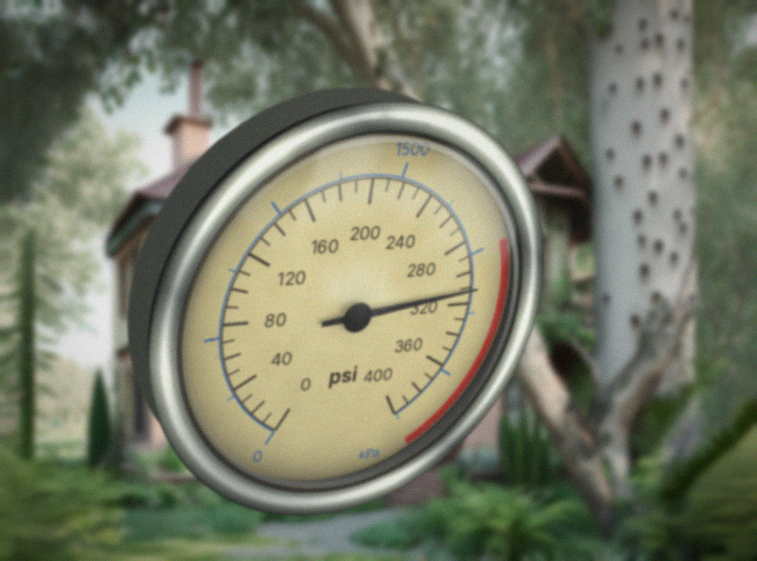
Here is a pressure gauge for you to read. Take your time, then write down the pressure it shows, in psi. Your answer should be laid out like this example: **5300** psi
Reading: **310** psi
